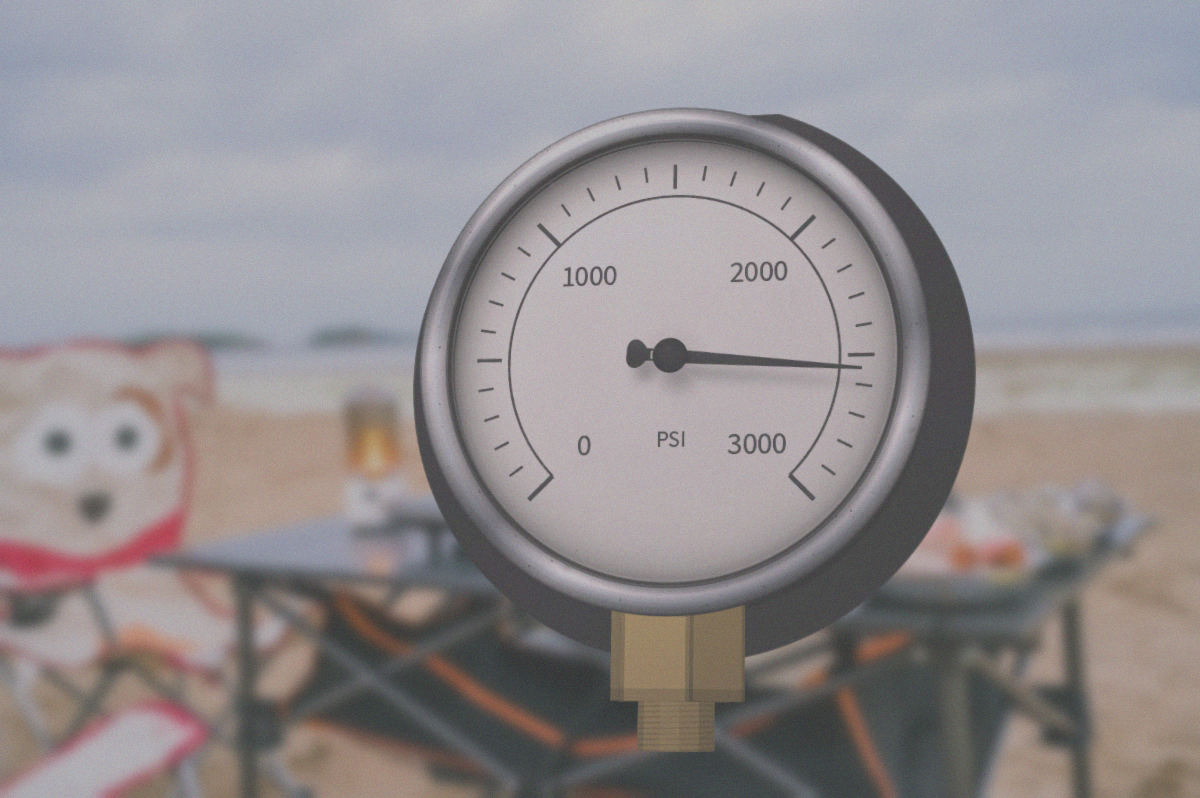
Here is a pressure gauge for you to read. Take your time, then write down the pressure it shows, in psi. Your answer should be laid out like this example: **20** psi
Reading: **2550** psi
